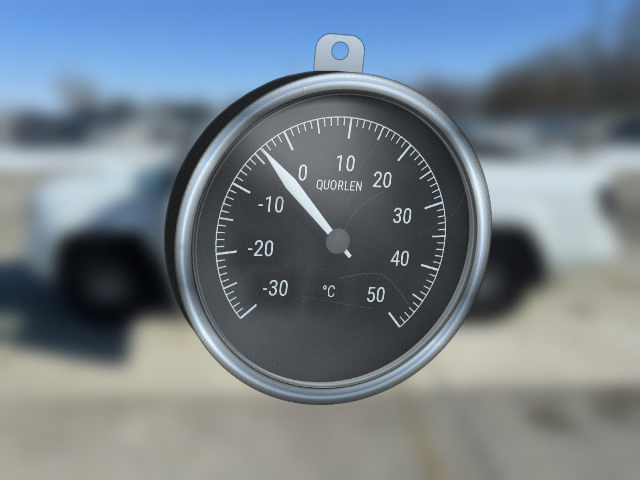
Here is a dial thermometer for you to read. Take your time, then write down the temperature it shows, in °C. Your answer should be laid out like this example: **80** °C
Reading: **-4** °C
